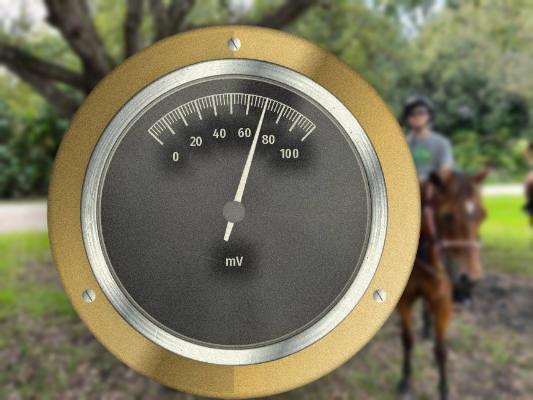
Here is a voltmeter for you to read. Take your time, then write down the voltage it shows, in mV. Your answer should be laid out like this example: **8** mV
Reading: **70** mV
